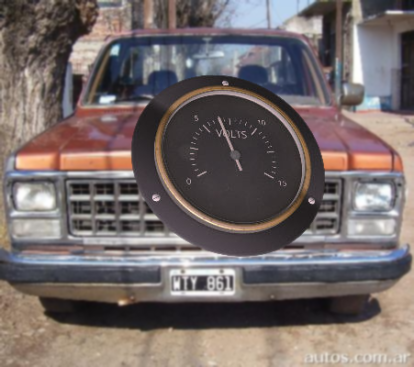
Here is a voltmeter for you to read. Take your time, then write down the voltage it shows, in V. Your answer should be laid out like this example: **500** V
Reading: **6.5** V
